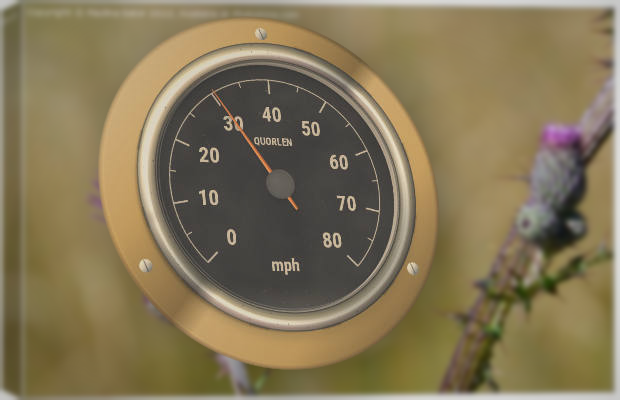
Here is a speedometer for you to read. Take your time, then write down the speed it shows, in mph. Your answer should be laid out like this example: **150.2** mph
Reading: **30** mph
